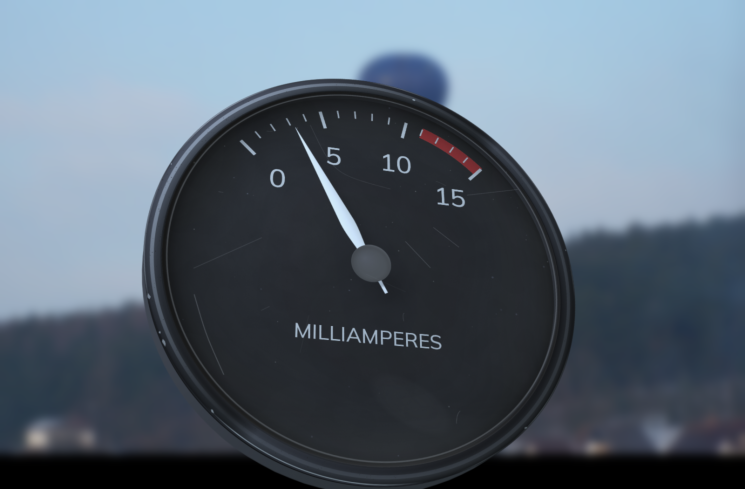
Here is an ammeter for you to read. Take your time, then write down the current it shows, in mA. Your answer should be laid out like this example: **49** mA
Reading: **3** mA
